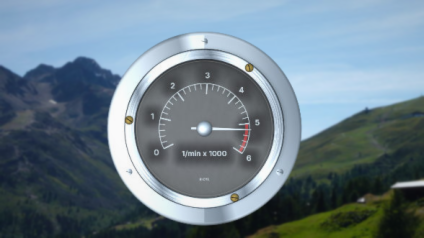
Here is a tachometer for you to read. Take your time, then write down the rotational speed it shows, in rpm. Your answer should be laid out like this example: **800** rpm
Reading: **5200** rpm
